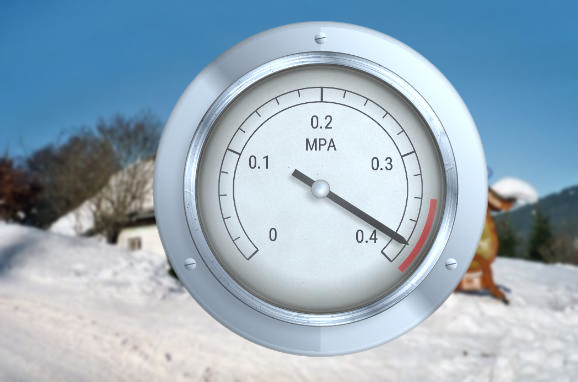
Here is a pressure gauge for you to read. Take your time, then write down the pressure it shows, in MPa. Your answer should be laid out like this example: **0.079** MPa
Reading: **0.38** MPa
